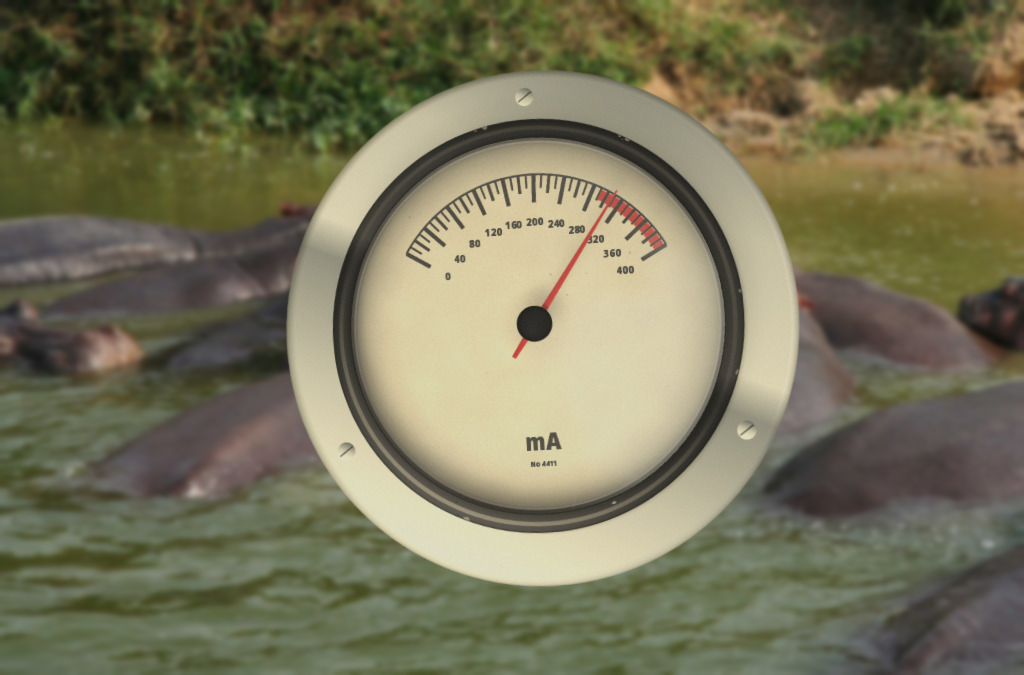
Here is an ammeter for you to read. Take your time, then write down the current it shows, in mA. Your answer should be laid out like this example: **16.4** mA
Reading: **310** mA
